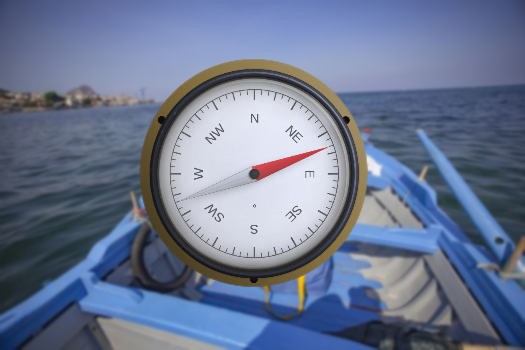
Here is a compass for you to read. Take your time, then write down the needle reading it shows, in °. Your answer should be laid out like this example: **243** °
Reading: **70** °
